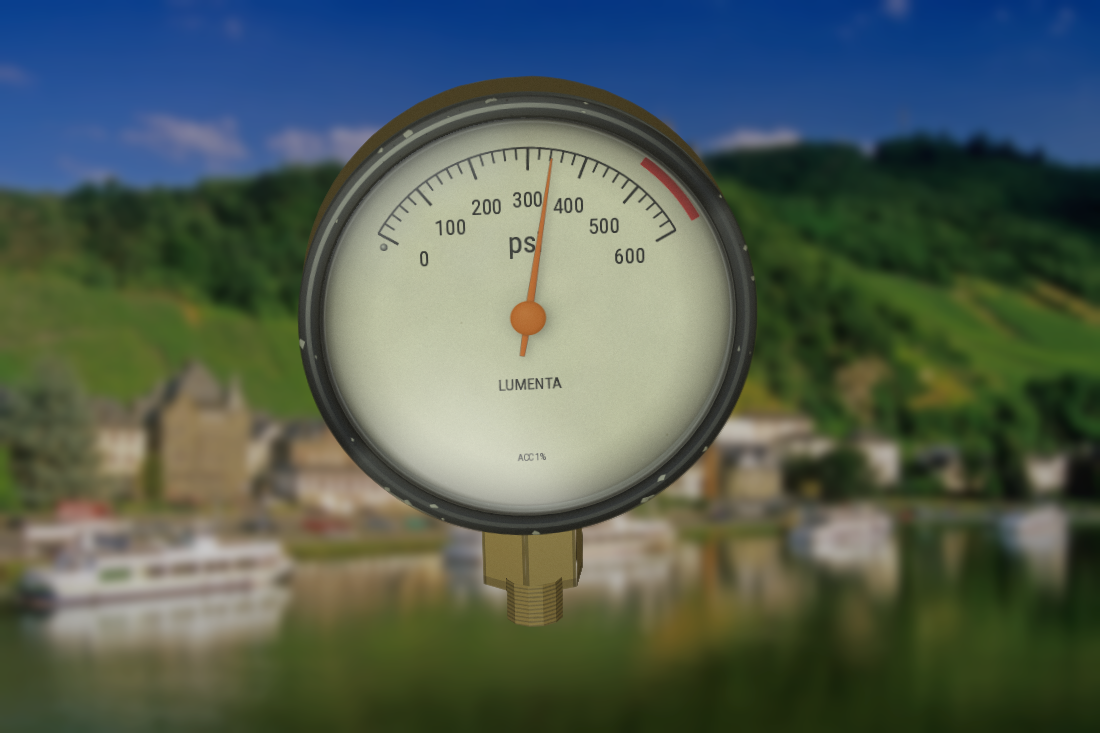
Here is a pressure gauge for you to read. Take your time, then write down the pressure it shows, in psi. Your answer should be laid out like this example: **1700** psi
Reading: **340** psi
